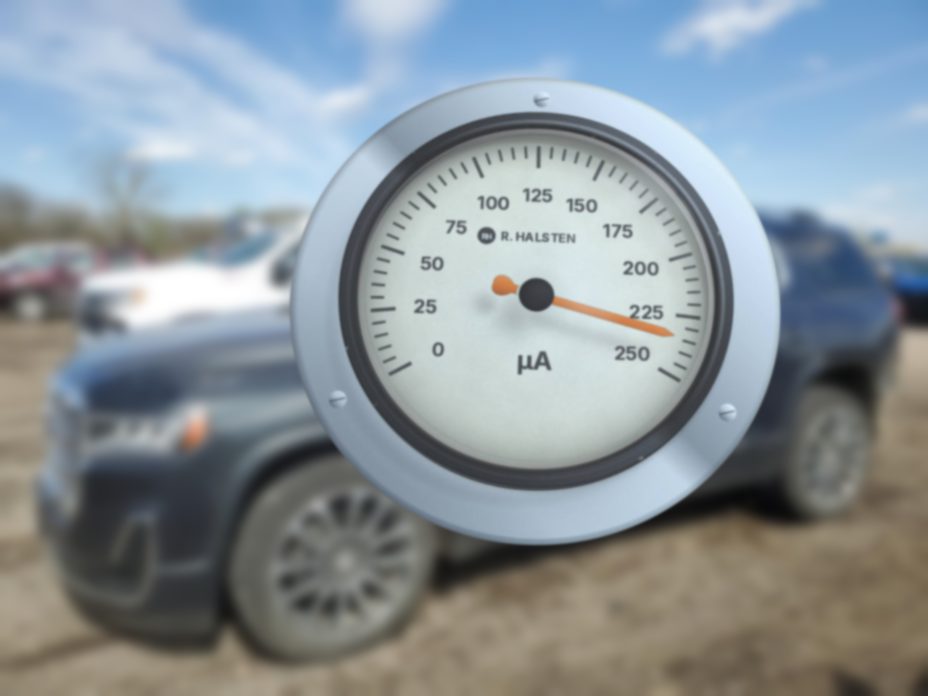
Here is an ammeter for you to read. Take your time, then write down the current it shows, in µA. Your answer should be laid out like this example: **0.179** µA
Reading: **235** µA
